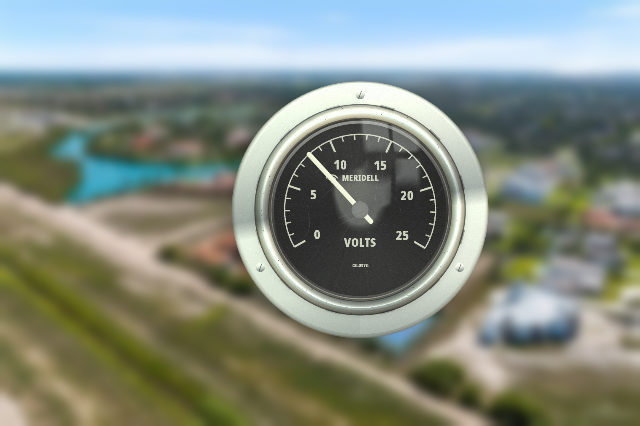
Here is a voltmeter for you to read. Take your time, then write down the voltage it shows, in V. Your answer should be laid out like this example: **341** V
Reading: **8** V
